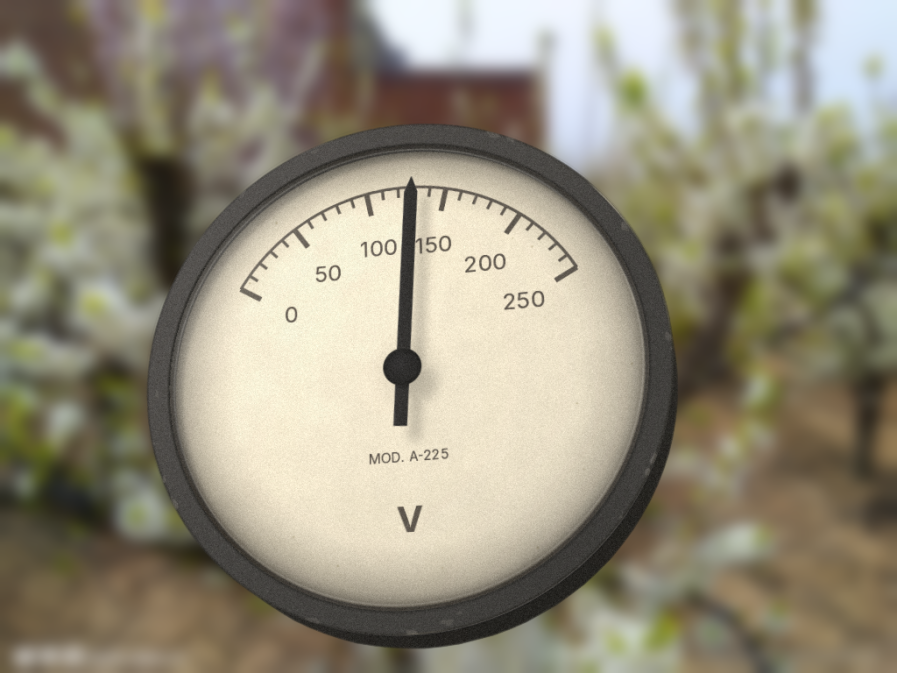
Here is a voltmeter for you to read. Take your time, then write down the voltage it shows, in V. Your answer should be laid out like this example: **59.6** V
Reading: **130** V
